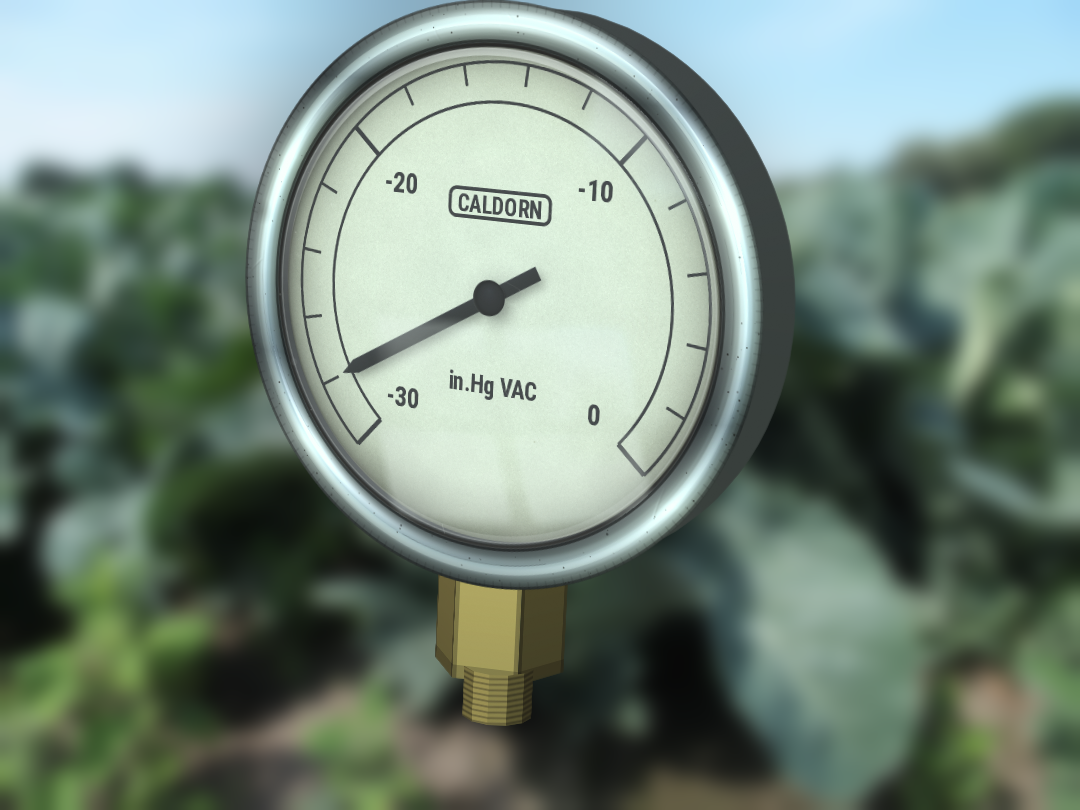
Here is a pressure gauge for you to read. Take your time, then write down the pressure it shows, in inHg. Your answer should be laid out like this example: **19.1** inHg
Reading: **-28** inHg
